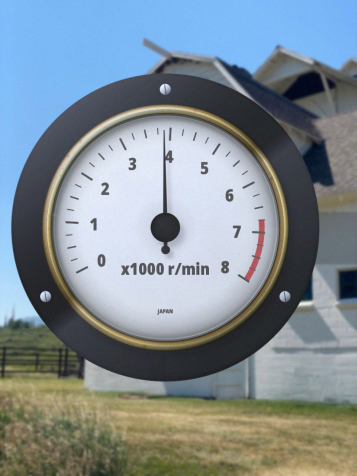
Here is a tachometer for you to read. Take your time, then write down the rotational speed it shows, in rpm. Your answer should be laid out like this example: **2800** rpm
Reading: **3875** rpm
